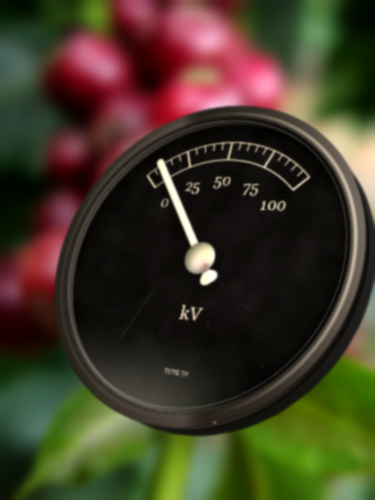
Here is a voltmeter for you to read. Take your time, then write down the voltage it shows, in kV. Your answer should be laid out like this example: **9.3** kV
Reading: **10** kV
